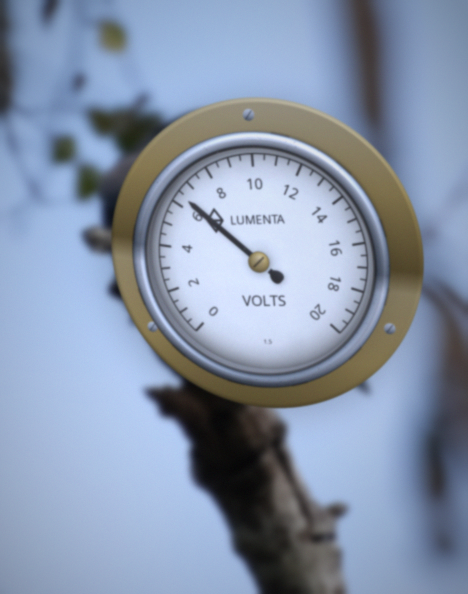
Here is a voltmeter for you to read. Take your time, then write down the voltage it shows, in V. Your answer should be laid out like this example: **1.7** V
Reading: **6.5** V
